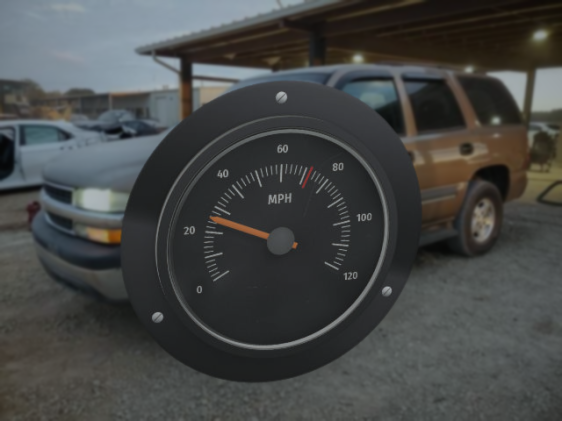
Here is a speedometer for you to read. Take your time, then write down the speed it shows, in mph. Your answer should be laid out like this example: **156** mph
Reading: **26** mph
